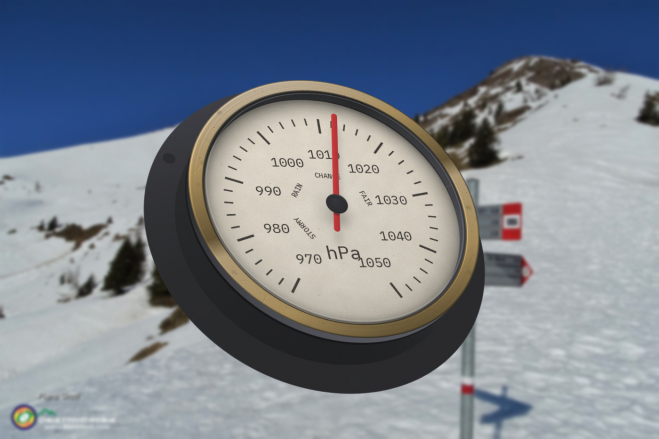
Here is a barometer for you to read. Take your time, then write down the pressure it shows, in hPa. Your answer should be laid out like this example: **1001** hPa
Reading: **1012** hPa
